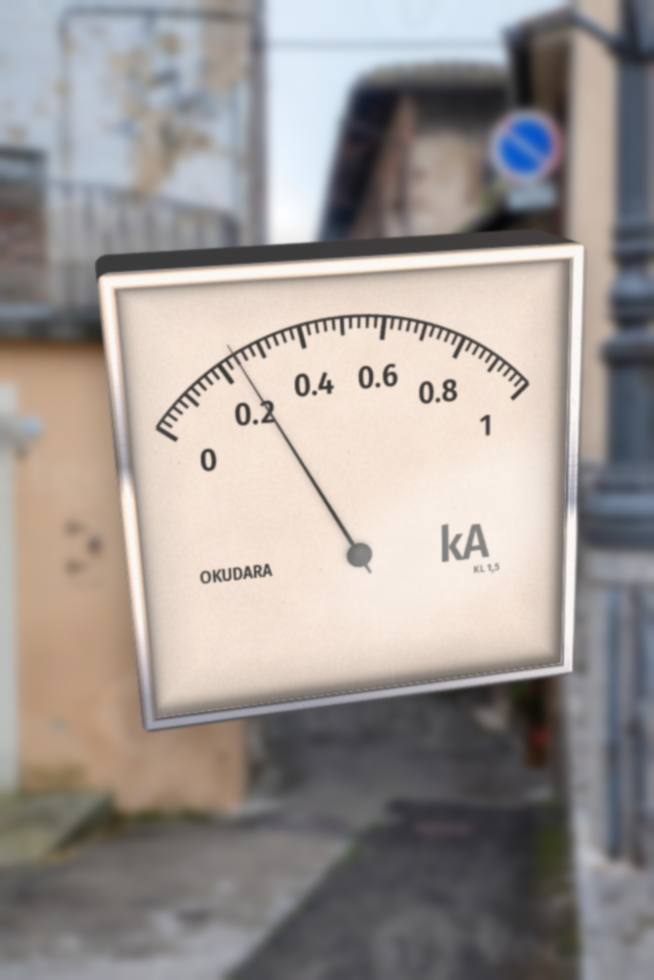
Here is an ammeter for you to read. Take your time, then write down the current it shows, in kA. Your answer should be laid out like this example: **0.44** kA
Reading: **0.24** kA
